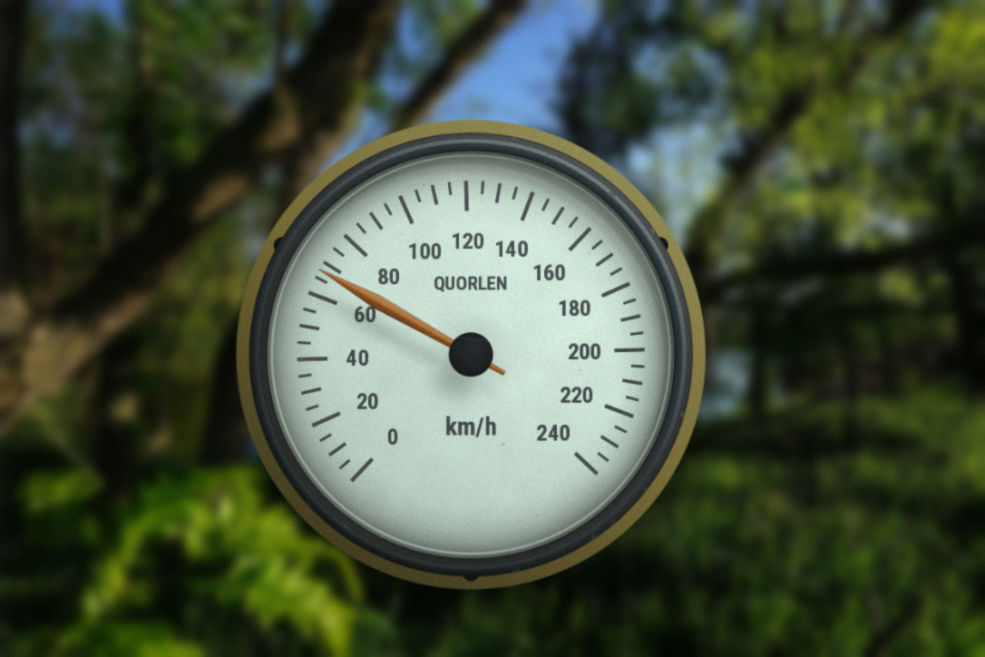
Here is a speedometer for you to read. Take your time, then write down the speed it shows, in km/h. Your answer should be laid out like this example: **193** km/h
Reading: **67.5** km/h
